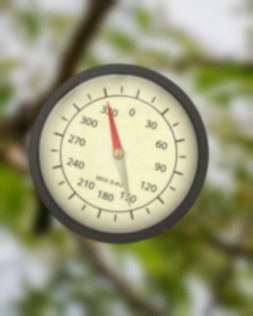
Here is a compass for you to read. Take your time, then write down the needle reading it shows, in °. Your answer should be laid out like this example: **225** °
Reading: **330** °
